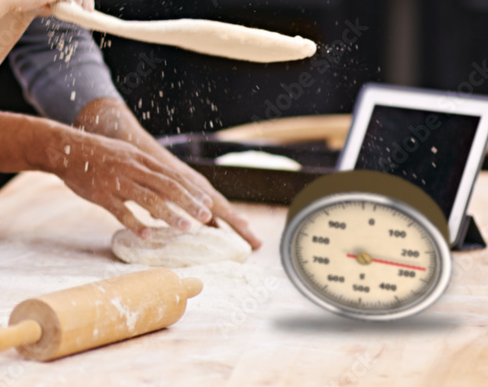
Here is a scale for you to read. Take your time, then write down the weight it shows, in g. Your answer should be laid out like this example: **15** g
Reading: **250** g
